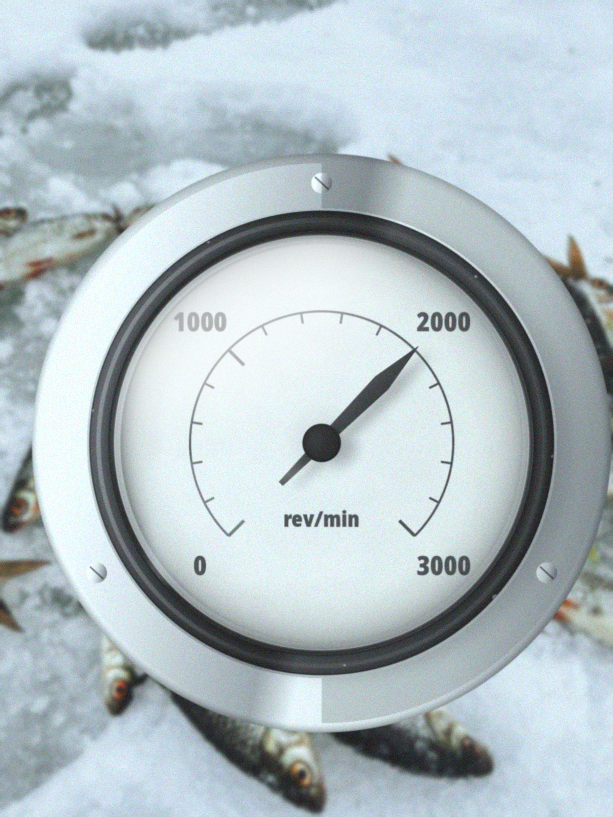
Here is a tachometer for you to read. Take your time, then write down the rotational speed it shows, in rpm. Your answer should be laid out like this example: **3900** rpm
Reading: **2000** rpm
